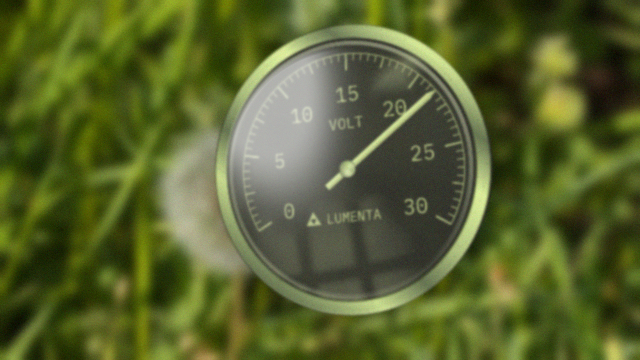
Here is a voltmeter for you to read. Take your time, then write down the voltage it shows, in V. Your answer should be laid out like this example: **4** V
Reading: **21.5** V
